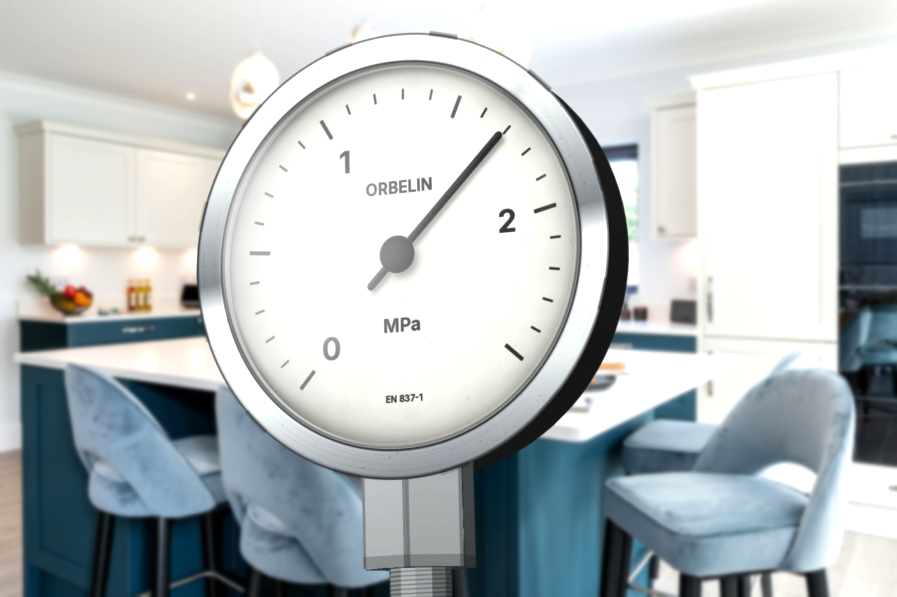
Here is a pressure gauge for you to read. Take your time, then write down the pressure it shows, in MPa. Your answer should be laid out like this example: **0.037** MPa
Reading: **1.7** MPa
